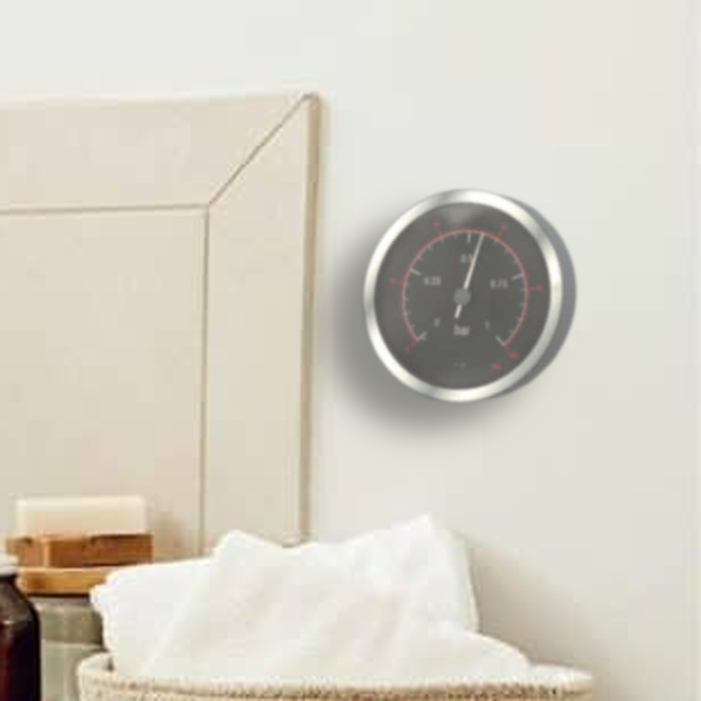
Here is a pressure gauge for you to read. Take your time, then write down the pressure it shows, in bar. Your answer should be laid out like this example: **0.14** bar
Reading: **0.55** bar
